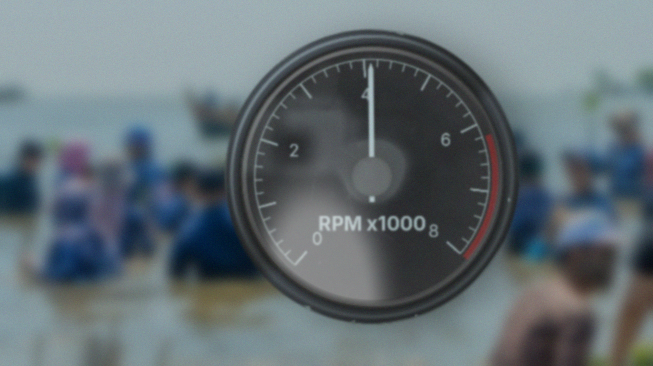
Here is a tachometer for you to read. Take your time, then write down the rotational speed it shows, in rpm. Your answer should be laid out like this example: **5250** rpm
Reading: **4100** rpm
